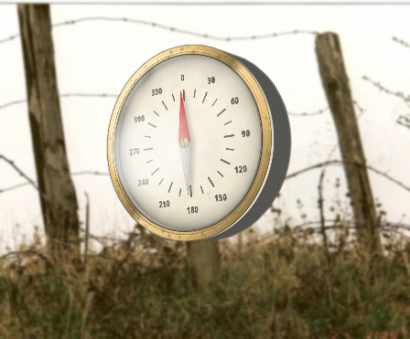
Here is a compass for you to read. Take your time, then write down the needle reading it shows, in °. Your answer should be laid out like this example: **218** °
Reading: **0** °
